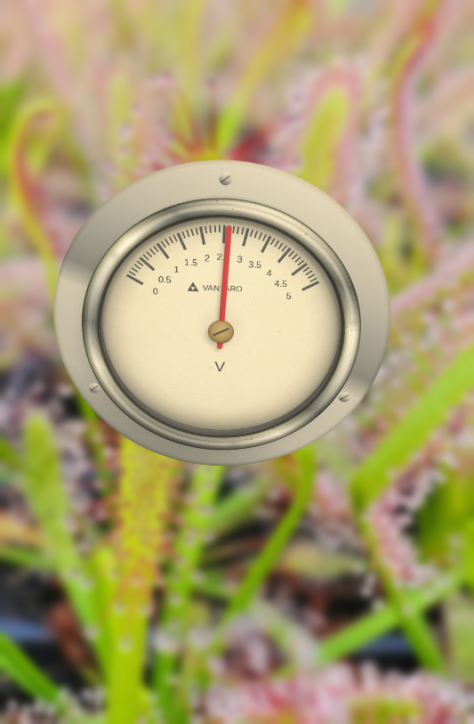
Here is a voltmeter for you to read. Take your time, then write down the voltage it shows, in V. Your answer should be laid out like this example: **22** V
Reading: **2.6** V
